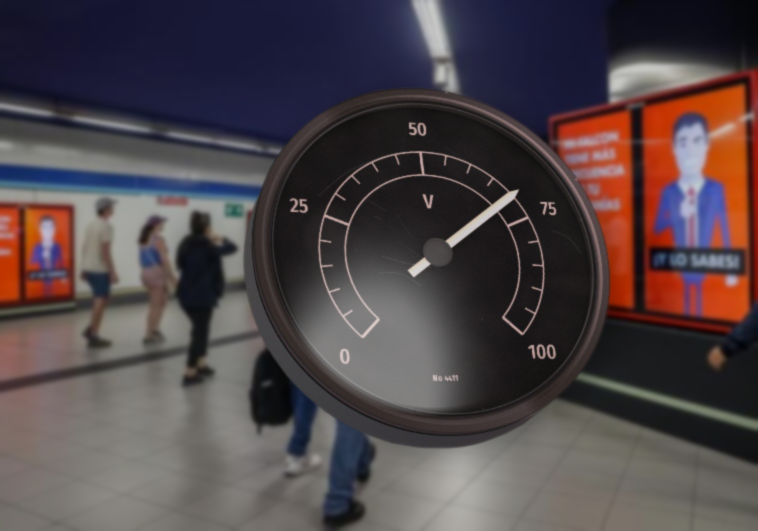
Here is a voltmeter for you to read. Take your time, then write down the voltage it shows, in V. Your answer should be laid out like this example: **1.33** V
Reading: **70** V
